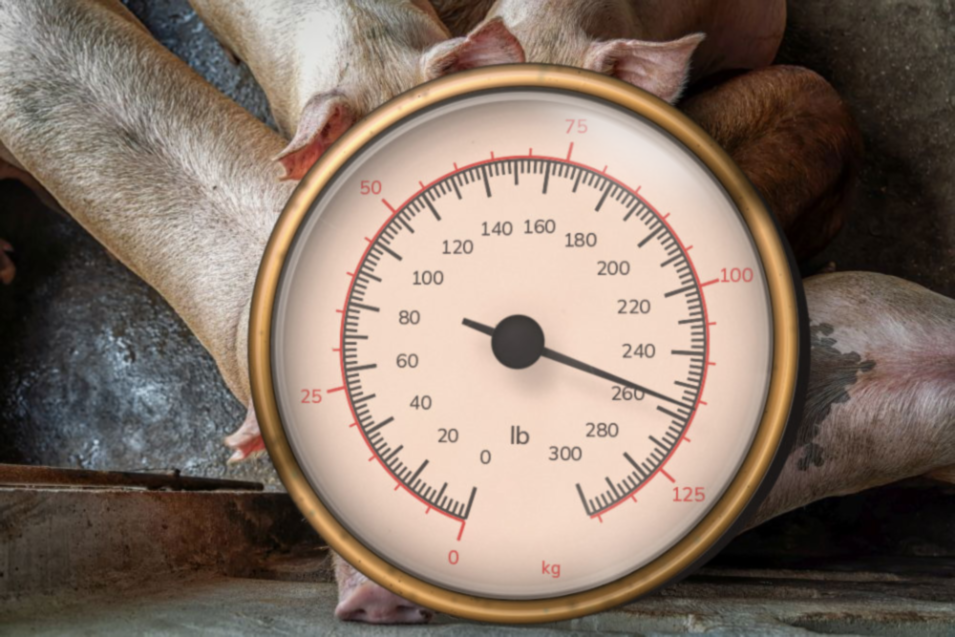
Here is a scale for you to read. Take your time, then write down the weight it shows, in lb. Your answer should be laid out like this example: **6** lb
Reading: **256** lb
